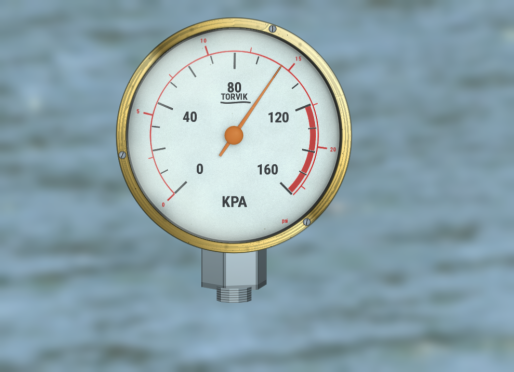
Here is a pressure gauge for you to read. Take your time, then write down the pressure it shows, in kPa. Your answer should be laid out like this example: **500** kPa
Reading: **100** kPa
